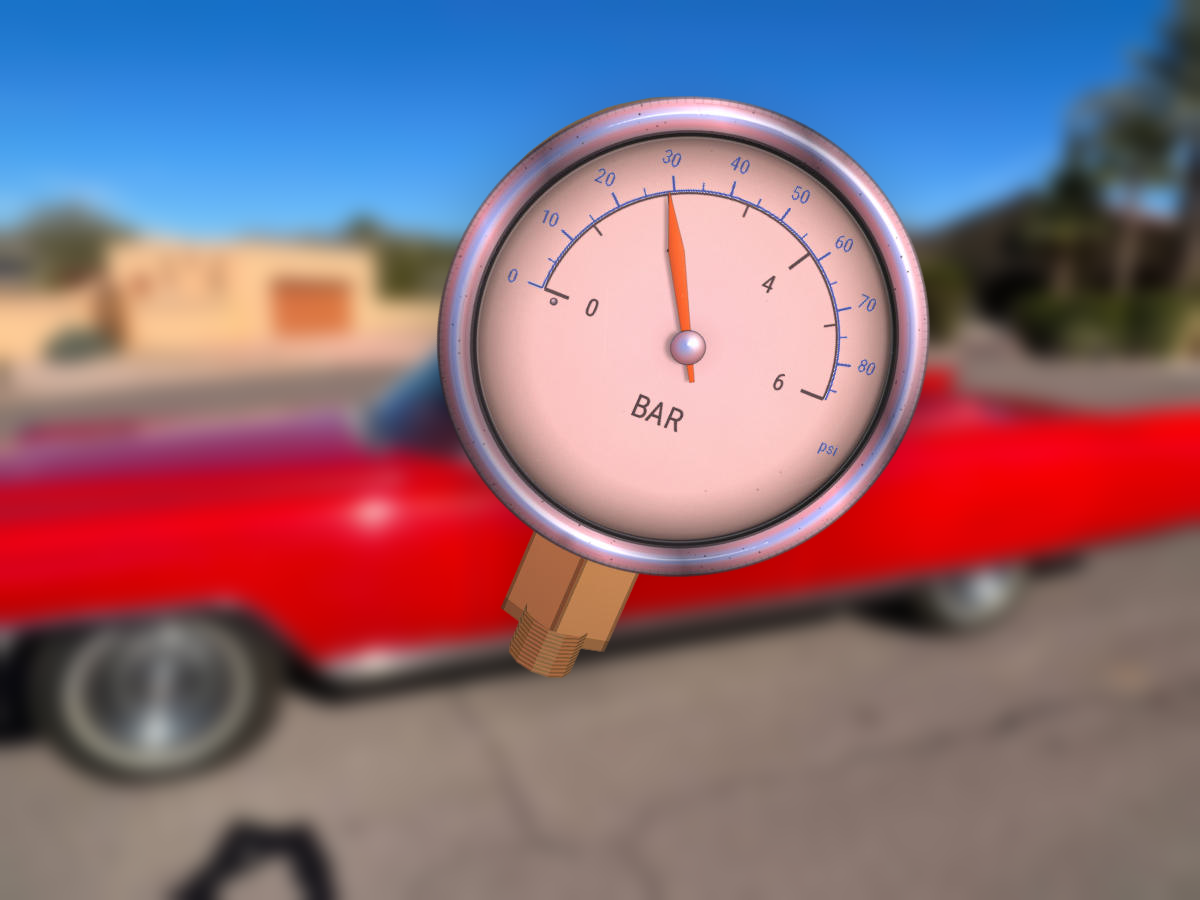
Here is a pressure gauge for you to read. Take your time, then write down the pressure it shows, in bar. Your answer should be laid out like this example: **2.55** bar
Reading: **2** bar
